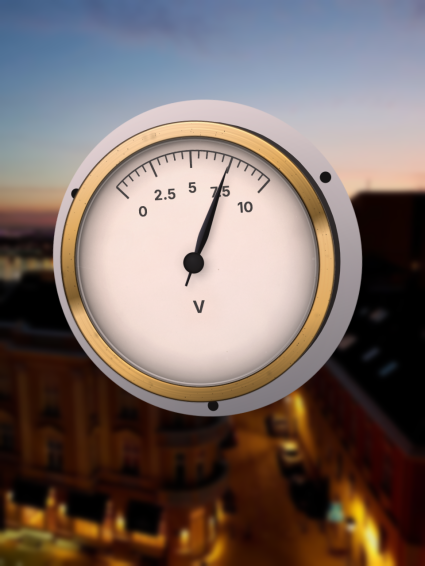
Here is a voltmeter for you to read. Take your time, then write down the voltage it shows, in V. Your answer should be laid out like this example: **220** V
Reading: **7.5** V
